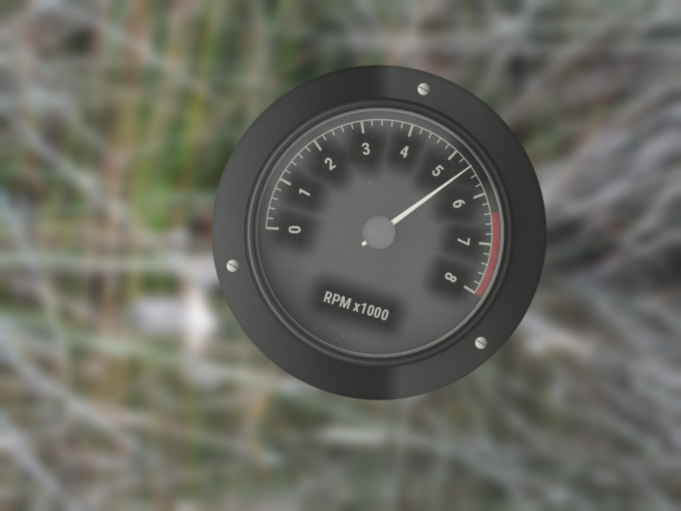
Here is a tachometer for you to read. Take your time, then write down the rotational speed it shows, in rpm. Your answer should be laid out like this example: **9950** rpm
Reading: **5400** rpm
